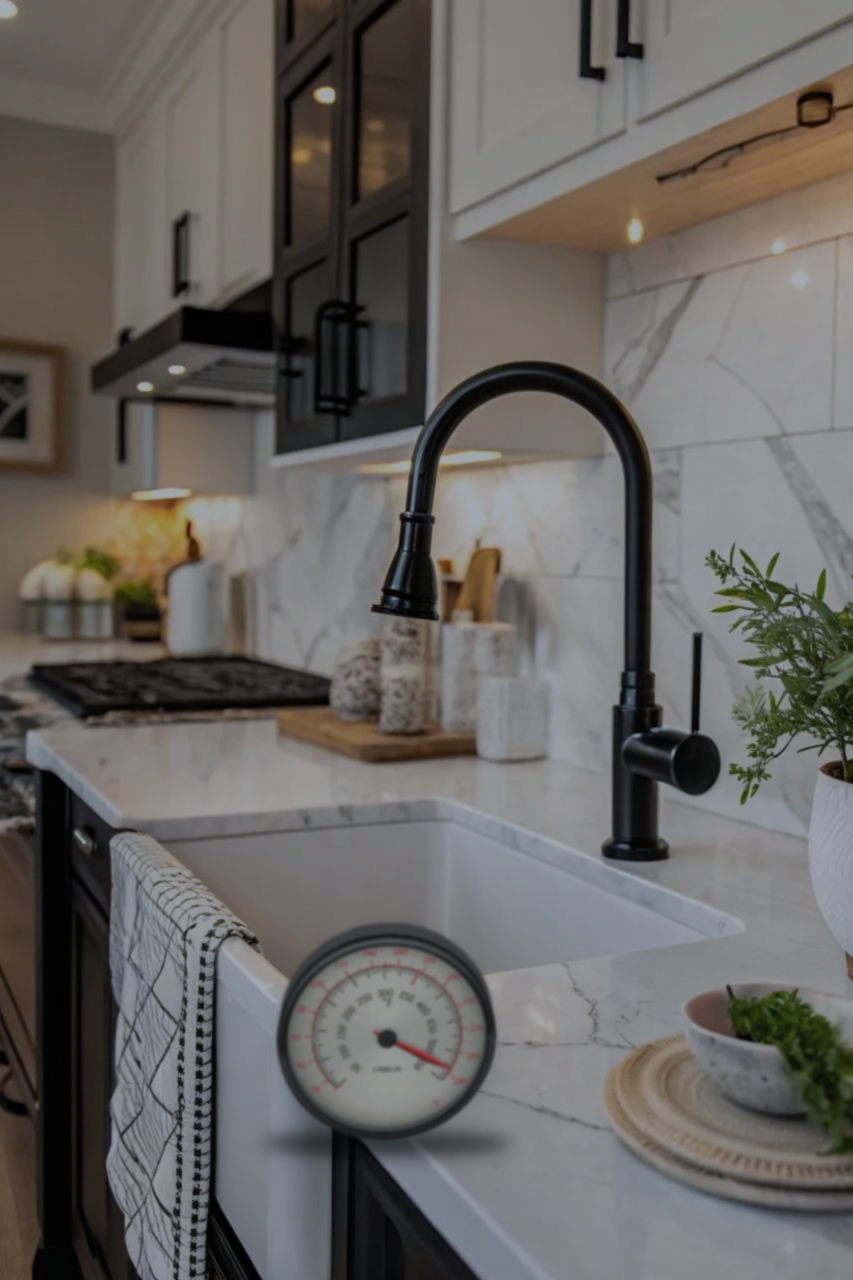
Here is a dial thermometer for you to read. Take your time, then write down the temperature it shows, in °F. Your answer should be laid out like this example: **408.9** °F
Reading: **525** °F
